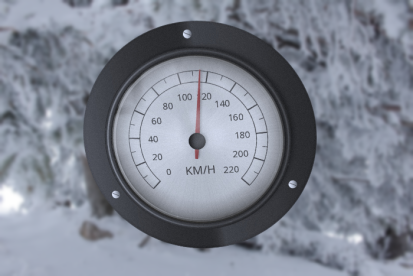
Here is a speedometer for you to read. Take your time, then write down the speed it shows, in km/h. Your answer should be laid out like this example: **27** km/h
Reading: **115** km/h
